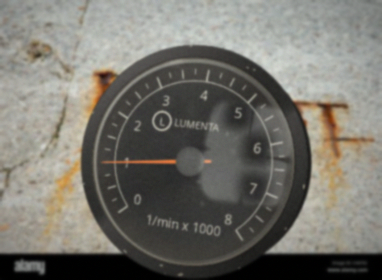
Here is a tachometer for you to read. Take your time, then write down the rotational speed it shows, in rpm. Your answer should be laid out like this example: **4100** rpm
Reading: **1000** rpm
